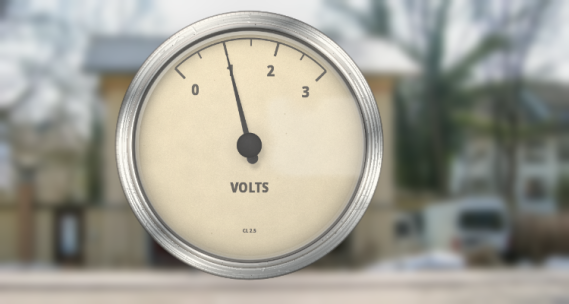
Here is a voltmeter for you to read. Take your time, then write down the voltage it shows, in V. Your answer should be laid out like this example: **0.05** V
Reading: **1** V
